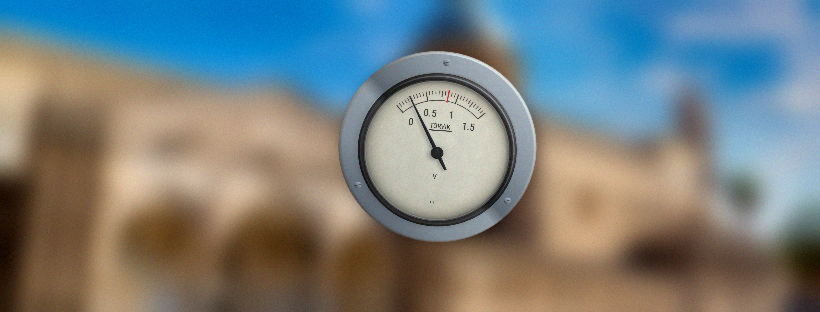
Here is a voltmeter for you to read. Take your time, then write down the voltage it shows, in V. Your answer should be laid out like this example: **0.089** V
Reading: **0.25** V
